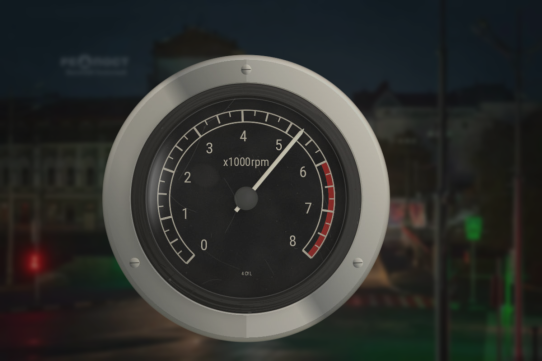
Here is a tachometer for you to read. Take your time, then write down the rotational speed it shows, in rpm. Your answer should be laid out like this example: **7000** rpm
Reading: **5250** rpm
